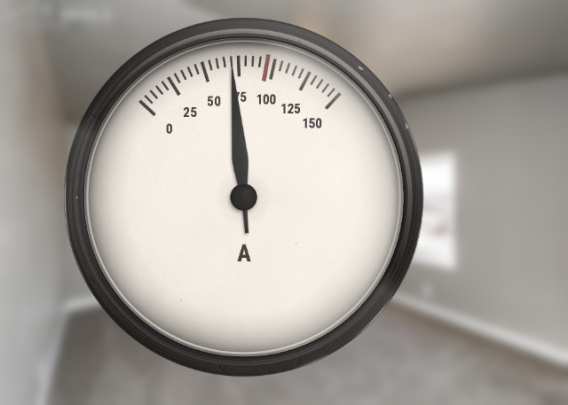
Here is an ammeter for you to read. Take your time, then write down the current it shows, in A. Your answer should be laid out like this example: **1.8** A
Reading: **70** A
